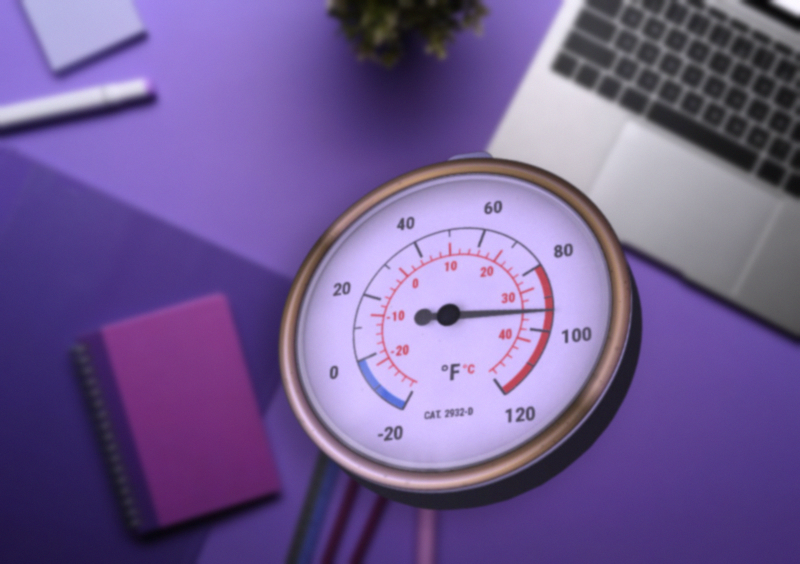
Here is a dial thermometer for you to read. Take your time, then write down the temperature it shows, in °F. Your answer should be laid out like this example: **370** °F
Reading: **95** °F
